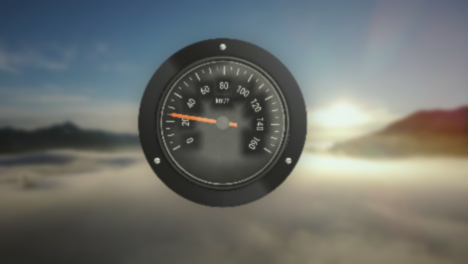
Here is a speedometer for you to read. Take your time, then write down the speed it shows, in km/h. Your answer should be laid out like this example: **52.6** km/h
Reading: **25** km/h
